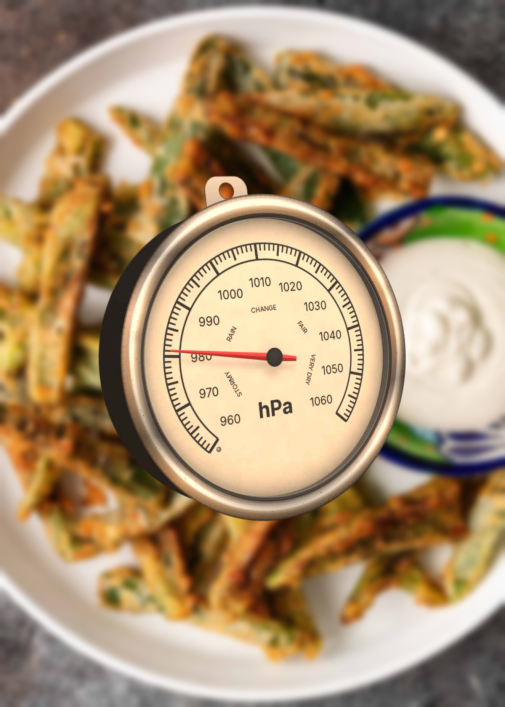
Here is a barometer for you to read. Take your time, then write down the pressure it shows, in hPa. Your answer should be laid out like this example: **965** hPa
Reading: **981** hPa
